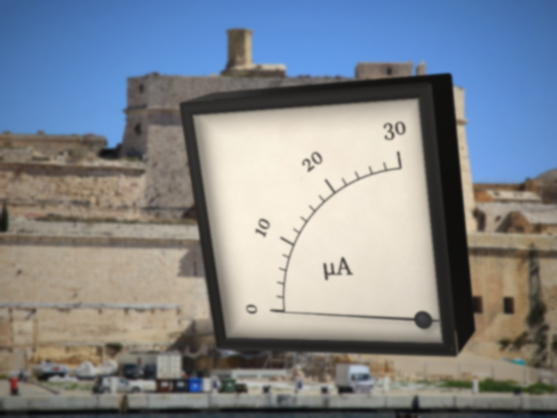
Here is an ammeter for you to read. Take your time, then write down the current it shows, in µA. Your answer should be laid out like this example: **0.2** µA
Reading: **0** µA
